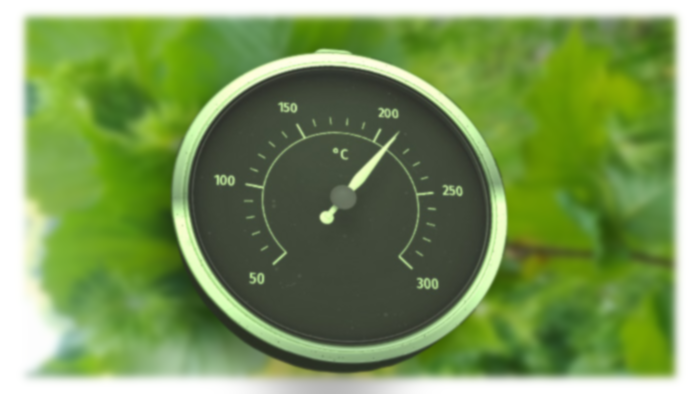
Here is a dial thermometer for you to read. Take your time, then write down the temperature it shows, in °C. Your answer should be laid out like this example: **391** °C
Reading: **210** °C
